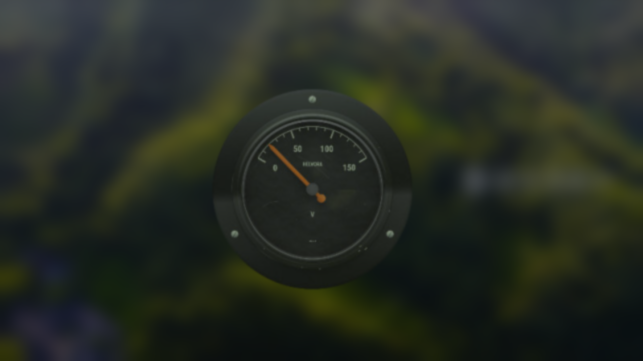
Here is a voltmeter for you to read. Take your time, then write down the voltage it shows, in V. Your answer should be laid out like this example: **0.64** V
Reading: **20** V
